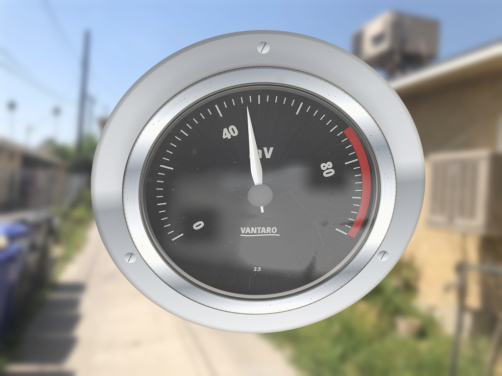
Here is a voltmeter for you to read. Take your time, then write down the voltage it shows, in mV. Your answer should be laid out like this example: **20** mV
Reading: **47** mV
